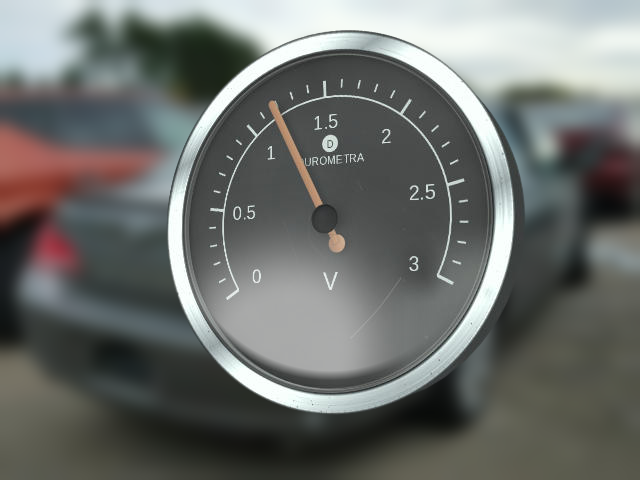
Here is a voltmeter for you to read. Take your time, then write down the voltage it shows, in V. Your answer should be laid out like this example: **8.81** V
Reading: **1.2** V
